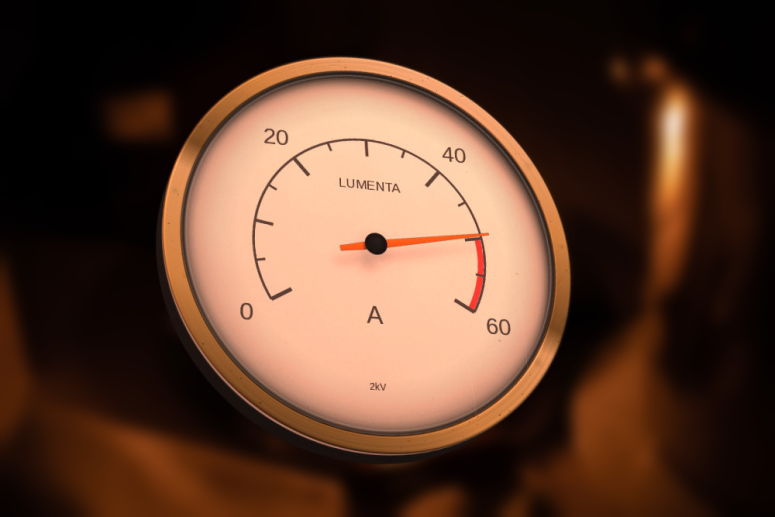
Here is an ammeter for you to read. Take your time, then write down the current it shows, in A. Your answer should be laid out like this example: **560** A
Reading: **50** A
